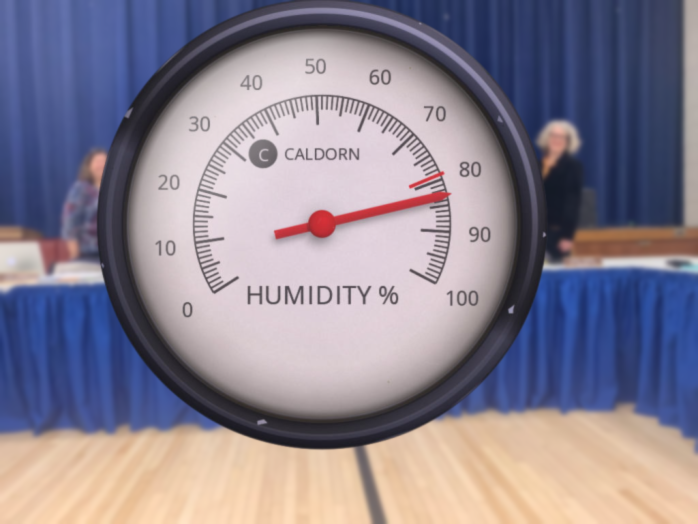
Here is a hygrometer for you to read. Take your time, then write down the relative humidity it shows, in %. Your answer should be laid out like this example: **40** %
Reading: **83** %
